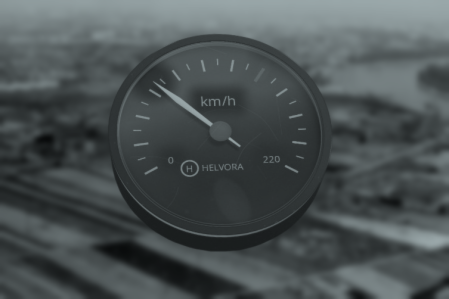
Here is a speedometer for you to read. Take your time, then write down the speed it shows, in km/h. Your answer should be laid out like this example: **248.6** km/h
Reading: **65** km/h
